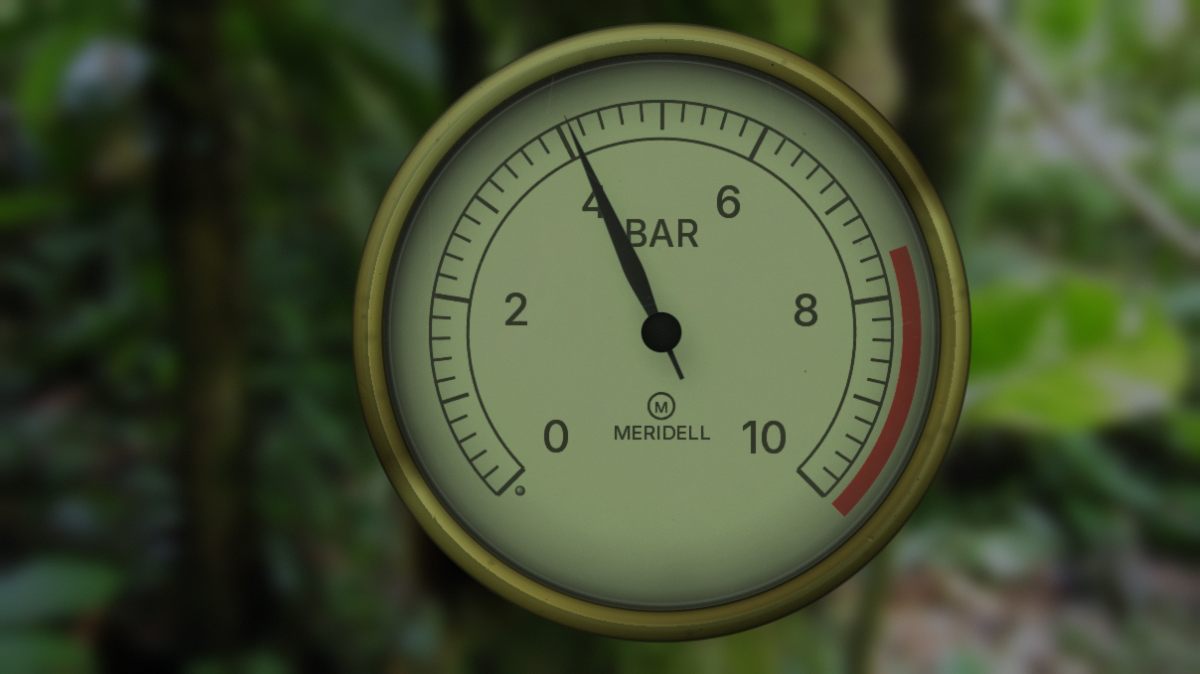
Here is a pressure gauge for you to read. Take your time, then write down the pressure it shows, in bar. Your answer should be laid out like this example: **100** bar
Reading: **4.1** bar
